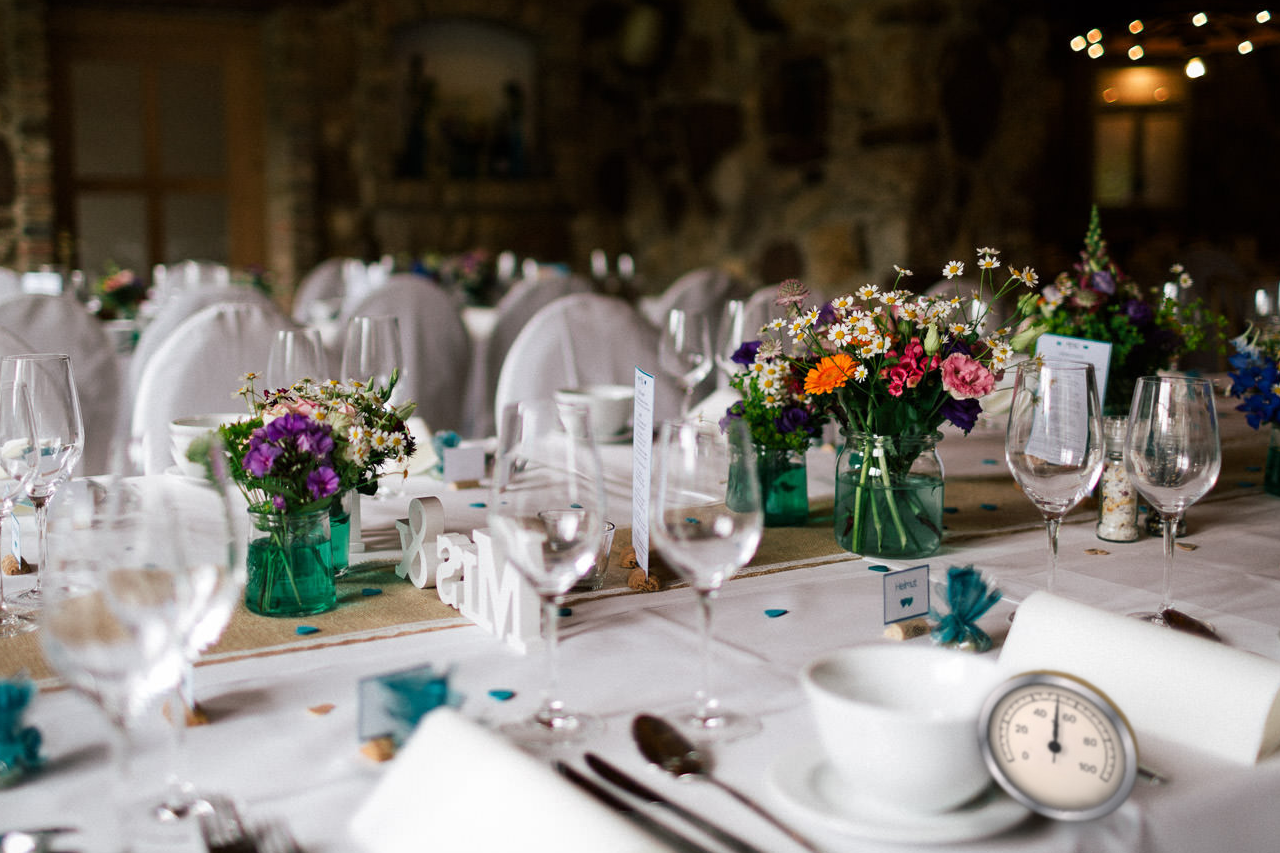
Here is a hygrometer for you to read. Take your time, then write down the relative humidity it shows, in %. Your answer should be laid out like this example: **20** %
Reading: **52** %
